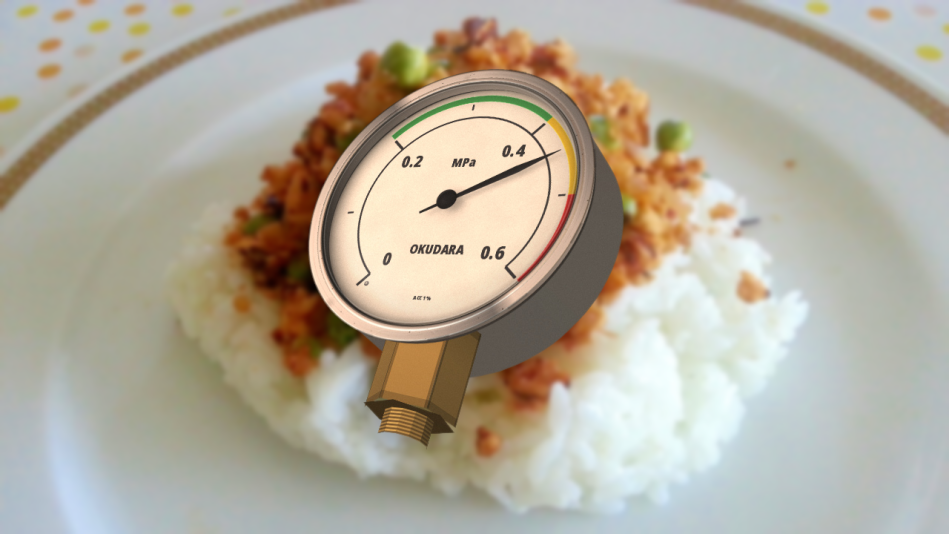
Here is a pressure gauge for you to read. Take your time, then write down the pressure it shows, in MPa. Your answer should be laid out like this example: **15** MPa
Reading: **0.45** MPa
